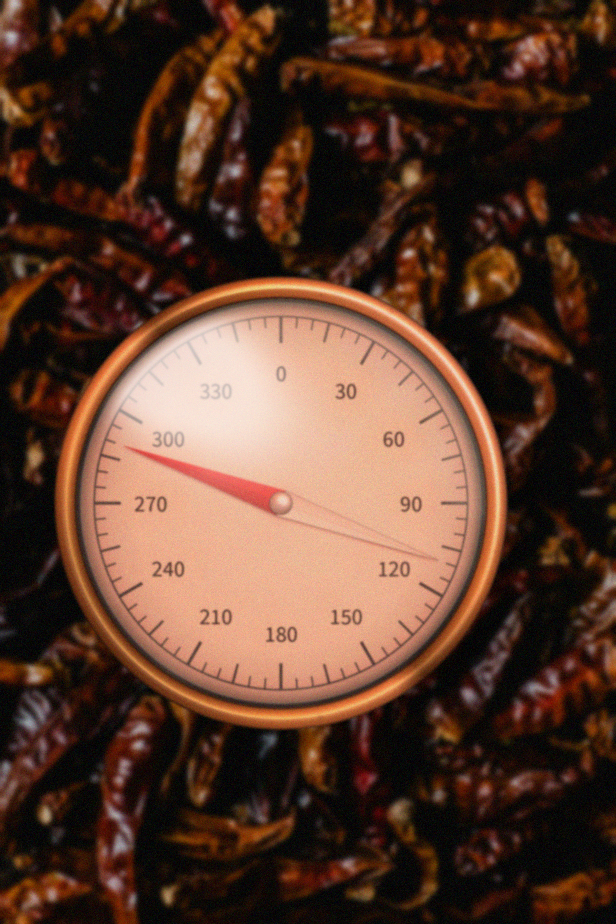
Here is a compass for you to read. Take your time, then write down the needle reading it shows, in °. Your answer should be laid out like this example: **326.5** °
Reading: **290** °
